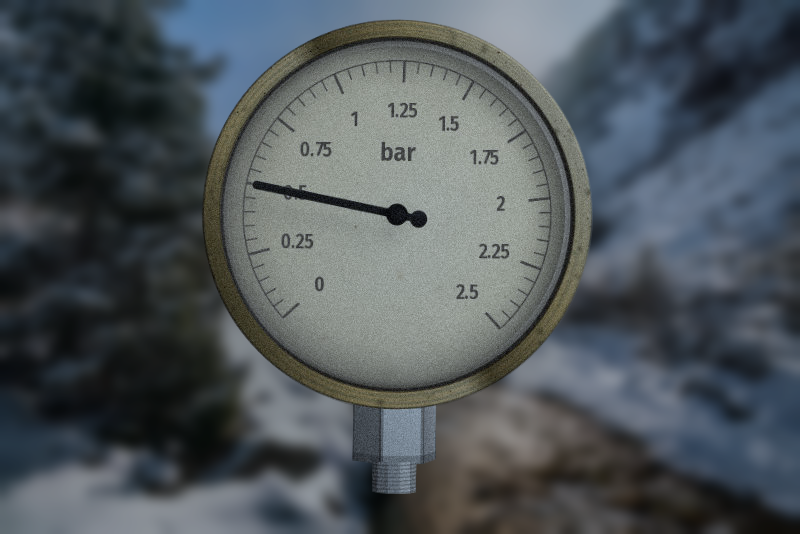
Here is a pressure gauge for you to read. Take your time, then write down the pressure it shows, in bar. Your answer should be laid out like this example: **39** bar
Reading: **0.5** bar
